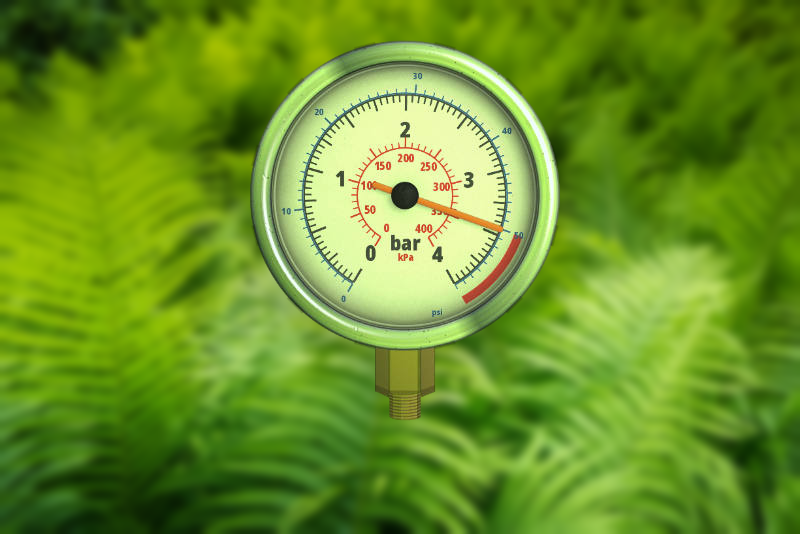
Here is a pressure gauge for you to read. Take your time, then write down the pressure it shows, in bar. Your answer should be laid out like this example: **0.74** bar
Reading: **3.45** bar
